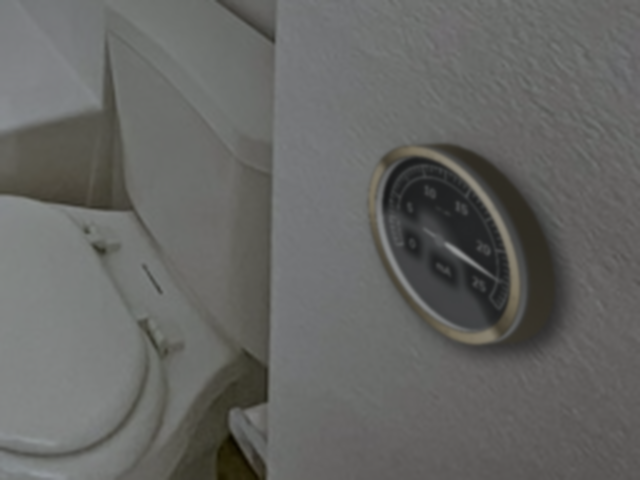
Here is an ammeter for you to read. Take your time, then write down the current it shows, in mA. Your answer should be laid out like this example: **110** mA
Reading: **22.5** mA
